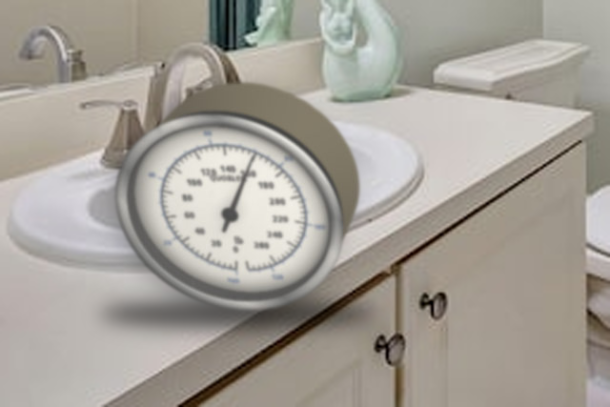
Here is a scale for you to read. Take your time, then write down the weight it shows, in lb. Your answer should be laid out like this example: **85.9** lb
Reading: **160** lb
